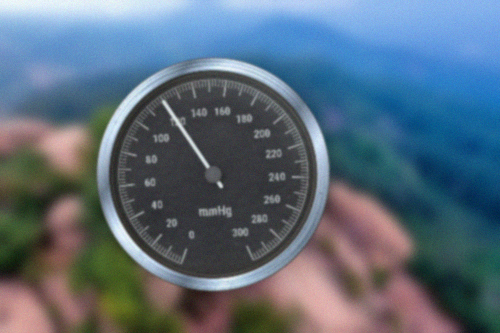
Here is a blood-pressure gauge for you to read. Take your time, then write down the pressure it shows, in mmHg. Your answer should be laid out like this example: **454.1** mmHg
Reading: **120** mmHg
